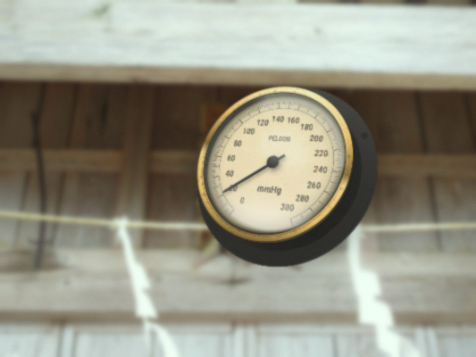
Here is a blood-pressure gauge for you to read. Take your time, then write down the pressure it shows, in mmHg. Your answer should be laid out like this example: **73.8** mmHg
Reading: **20** mmHg
